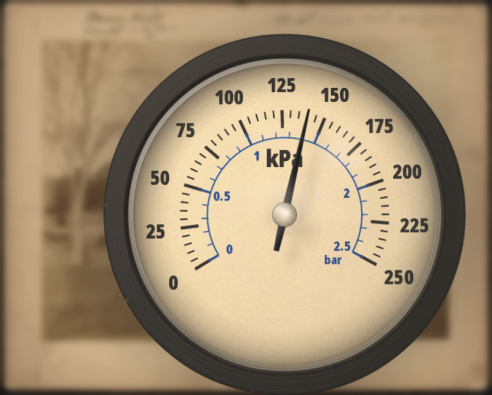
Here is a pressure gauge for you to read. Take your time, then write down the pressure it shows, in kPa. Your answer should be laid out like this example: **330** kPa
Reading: **140** kPa
